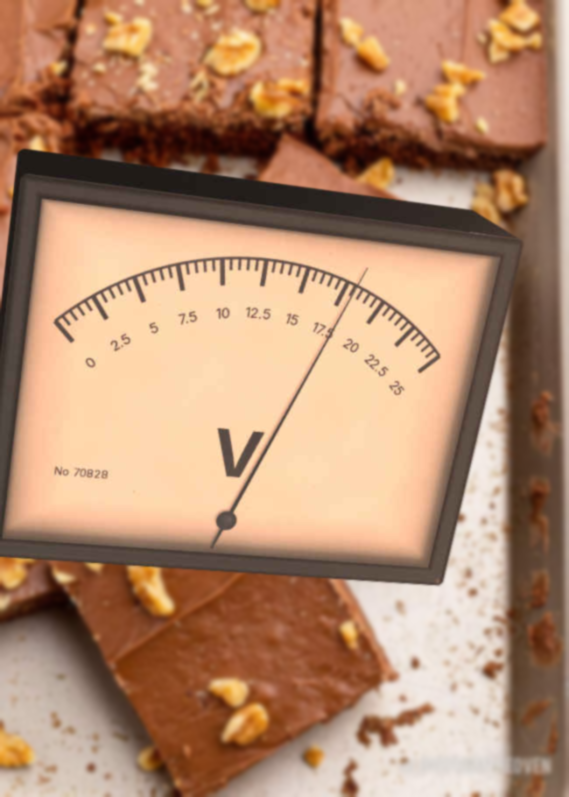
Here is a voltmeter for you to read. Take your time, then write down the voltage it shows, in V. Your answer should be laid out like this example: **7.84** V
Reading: **18** V
